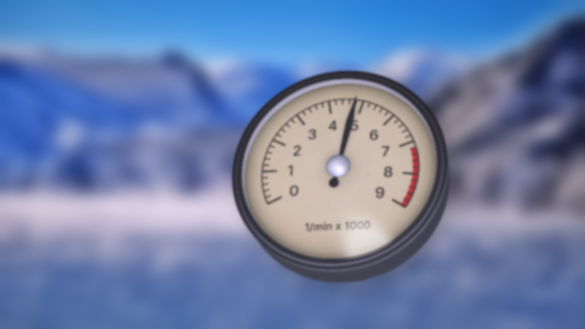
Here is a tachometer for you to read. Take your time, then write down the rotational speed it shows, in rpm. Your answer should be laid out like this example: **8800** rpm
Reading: **4800** rpm
